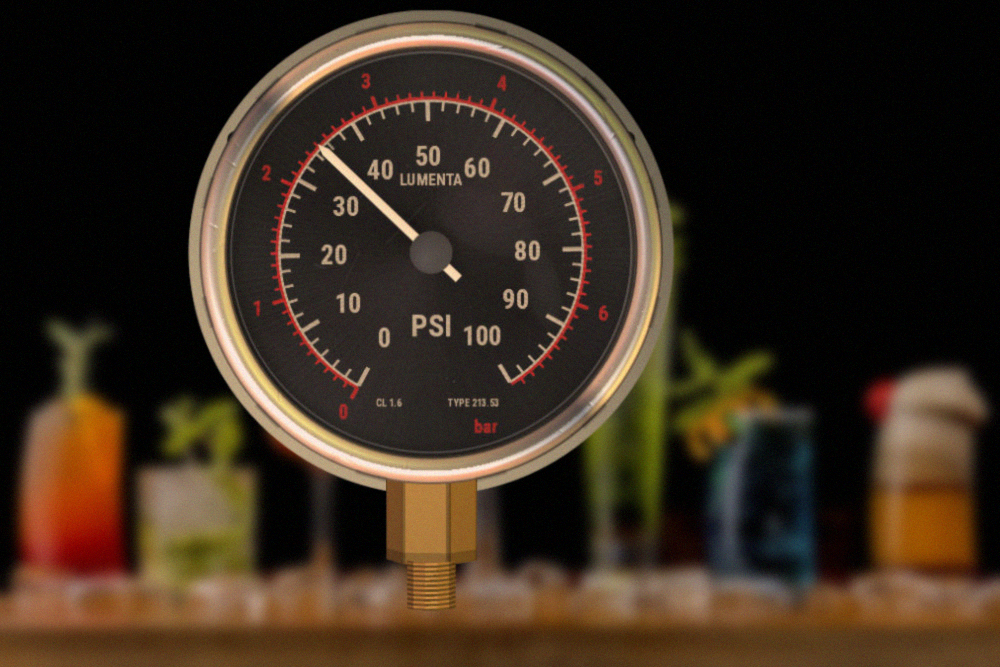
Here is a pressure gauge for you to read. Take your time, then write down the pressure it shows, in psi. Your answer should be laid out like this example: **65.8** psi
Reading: **35** psi
